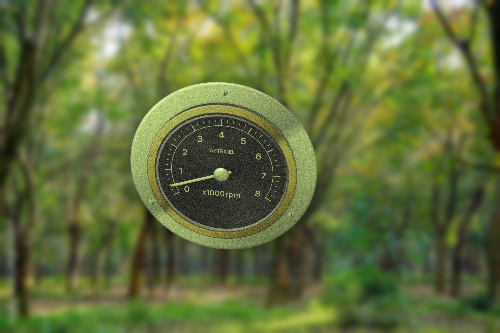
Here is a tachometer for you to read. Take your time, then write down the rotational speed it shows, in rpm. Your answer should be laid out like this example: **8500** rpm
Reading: **400** rpm
